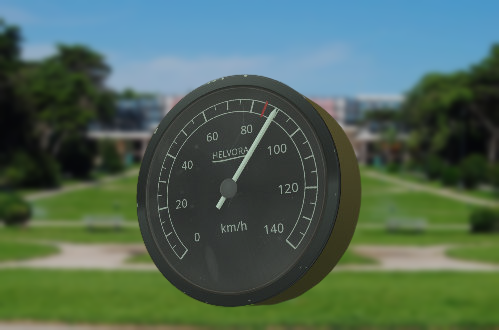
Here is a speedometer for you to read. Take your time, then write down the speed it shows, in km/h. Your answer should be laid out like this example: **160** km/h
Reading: **90** km/h
